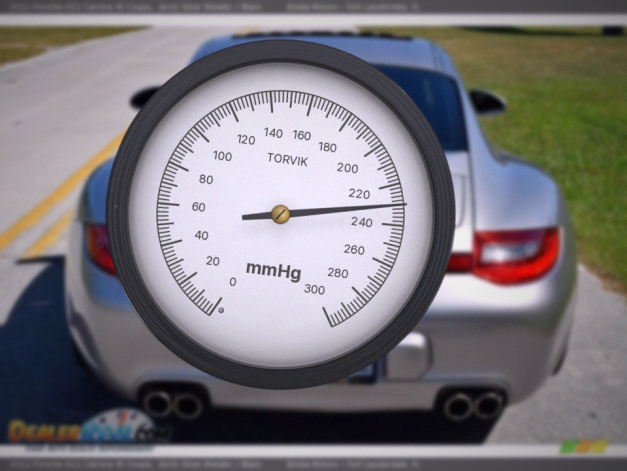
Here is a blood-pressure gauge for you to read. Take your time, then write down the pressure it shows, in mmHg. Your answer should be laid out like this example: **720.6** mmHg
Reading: **230** mmHg
